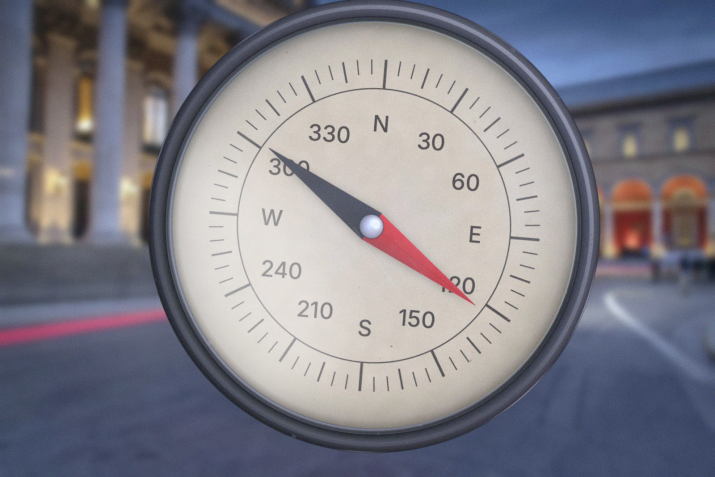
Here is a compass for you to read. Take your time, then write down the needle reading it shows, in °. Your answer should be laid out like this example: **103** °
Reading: **122.5** °
